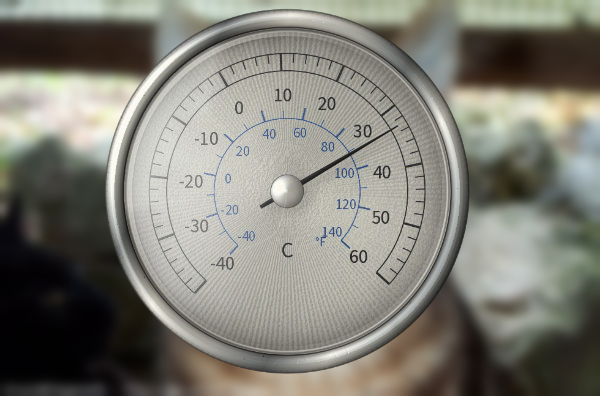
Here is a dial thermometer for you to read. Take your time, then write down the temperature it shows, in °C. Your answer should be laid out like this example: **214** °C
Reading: **33** °C
